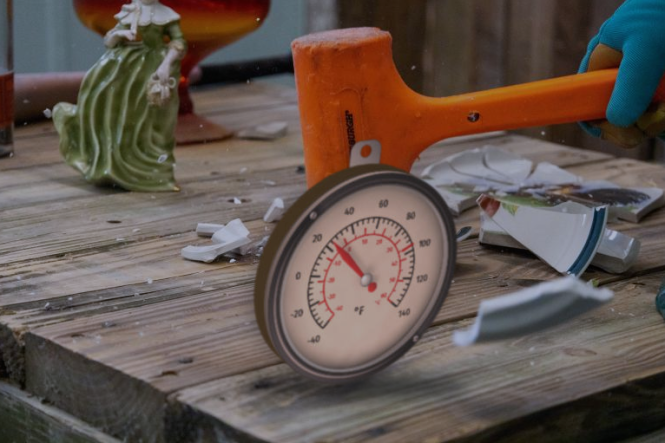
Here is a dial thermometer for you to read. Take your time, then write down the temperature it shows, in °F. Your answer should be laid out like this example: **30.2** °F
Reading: **24** °F
